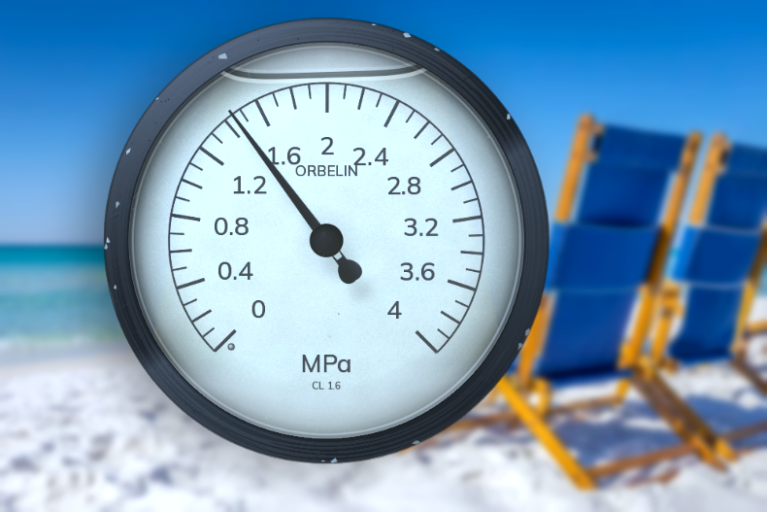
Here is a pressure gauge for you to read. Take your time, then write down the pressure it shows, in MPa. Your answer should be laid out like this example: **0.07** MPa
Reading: **1.45** MPa
